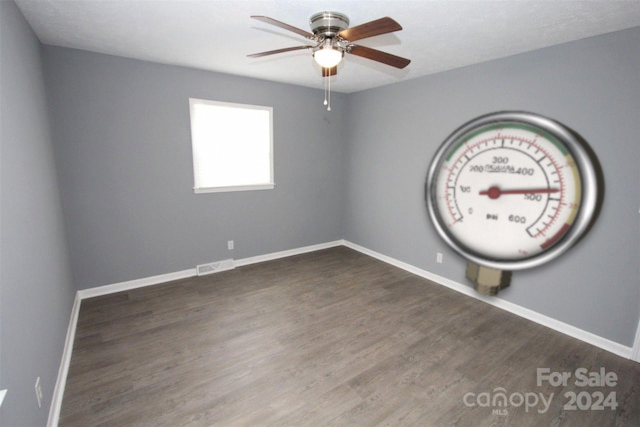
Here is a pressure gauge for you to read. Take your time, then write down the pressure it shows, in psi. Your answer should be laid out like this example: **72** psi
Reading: **480** psi
